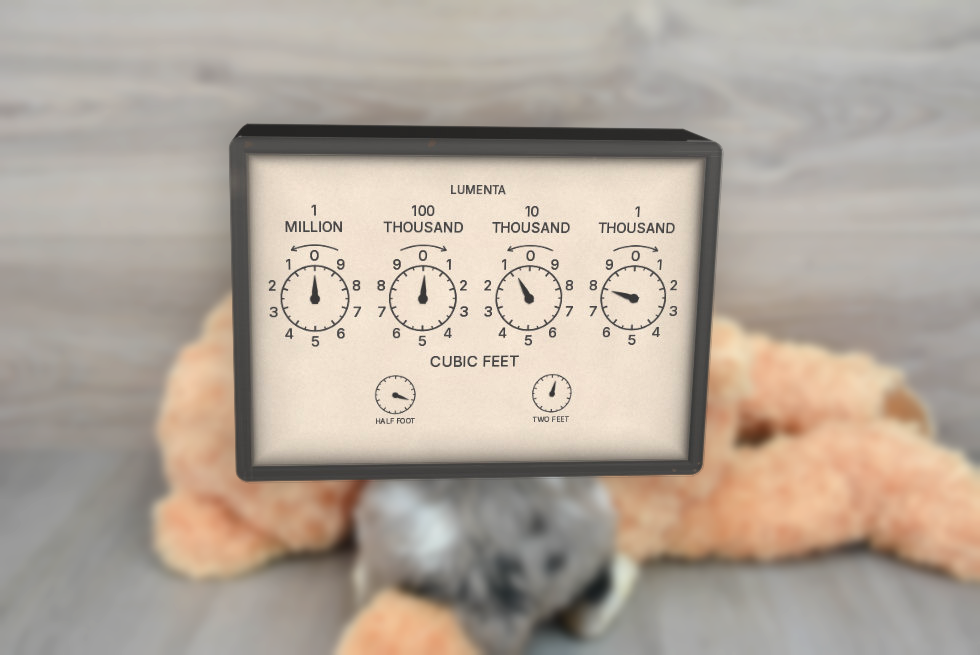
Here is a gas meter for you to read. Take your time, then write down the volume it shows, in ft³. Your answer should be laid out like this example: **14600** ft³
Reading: **800** ft³
